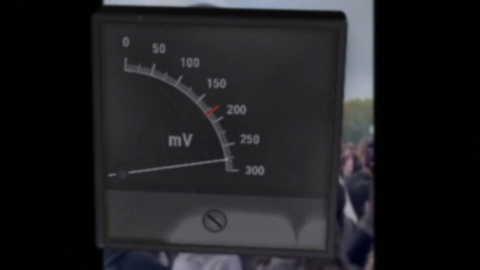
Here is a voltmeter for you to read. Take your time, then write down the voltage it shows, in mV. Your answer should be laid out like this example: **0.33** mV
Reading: **275** mV
